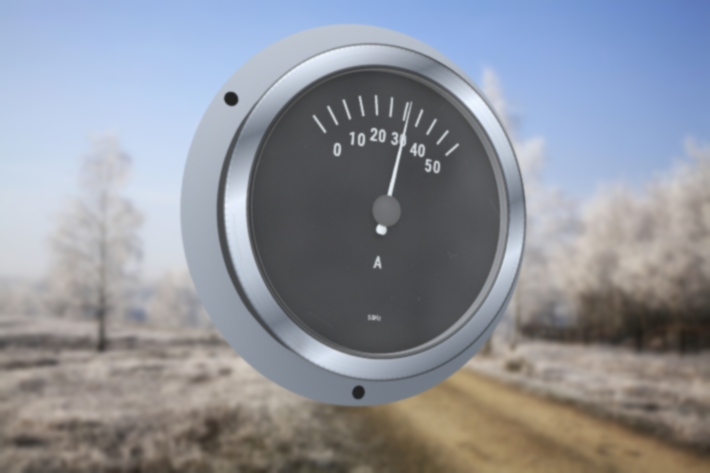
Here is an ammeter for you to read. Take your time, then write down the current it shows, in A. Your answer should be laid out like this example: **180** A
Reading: **30** A
